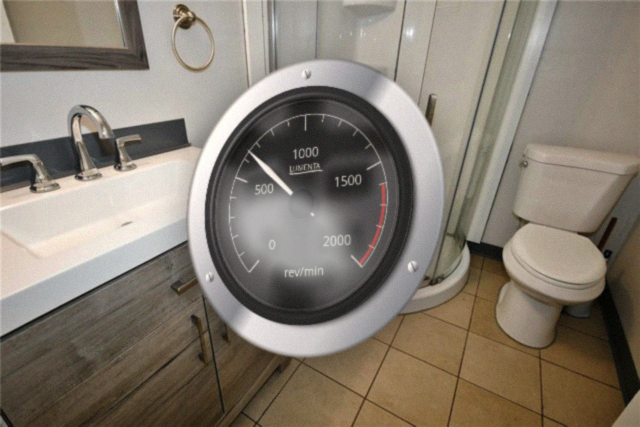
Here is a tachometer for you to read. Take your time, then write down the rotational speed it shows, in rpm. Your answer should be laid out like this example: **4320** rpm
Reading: **650** rpm
